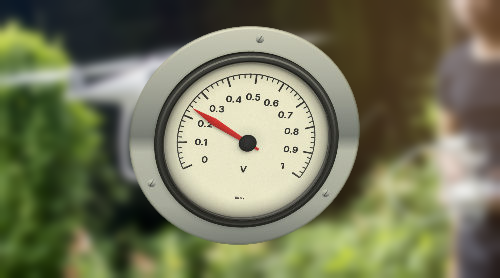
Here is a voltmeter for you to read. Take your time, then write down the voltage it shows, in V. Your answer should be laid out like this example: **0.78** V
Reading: **0.24** V
